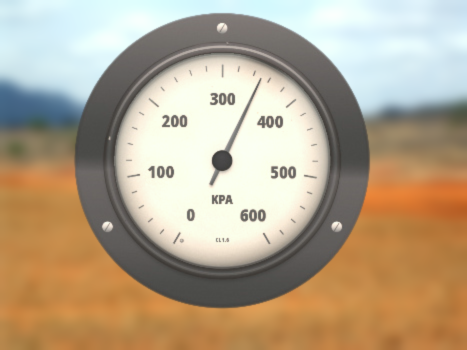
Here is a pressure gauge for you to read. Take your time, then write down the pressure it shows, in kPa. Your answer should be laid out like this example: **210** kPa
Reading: **350** kPa
